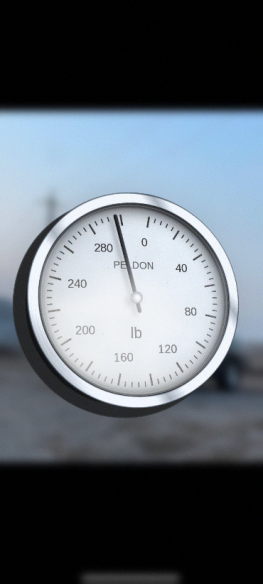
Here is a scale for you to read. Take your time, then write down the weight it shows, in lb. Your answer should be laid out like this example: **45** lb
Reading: **296** lb
